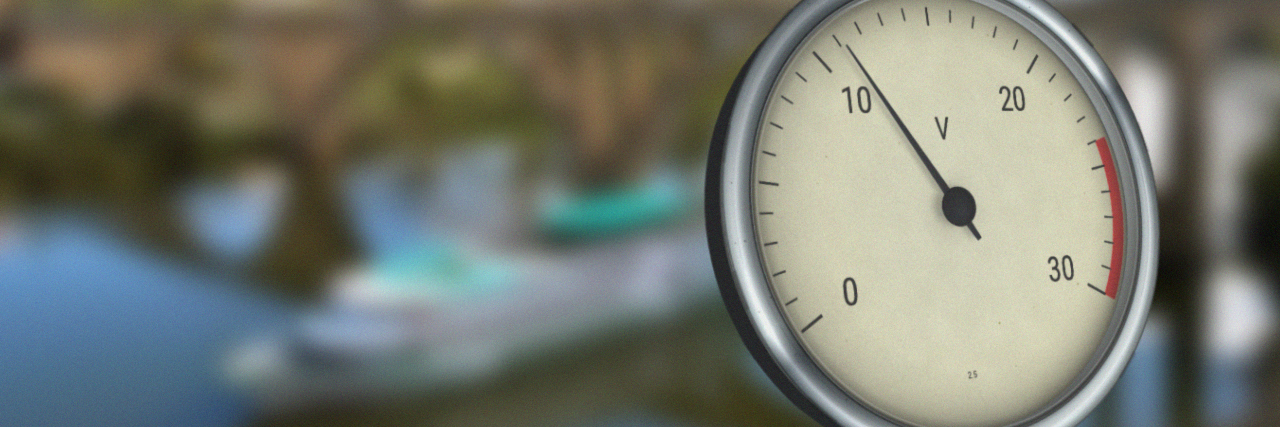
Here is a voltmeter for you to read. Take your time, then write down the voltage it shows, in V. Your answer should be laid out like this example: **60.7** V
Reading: **11** V
